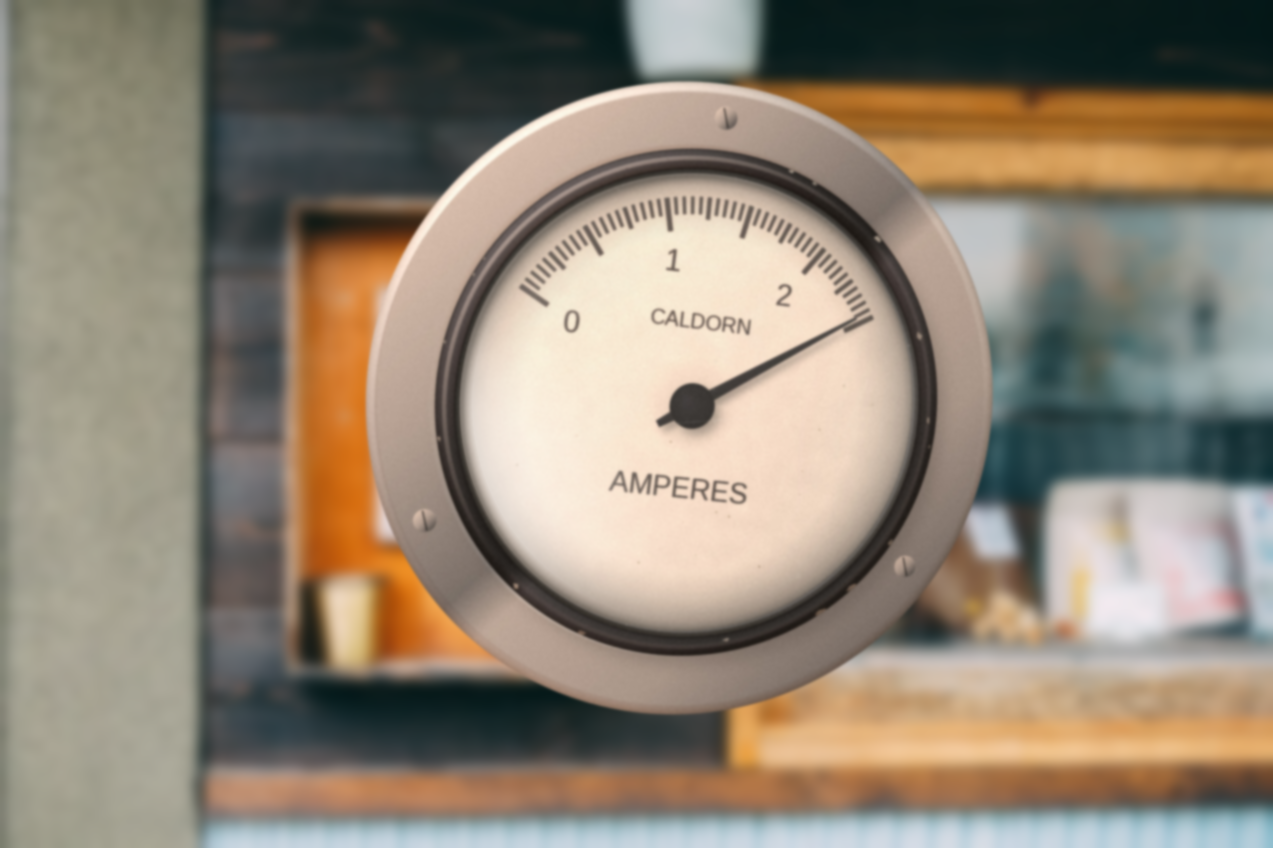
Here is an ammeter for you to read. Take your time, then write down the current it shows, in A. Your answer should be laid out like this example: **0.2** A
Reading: **2.45** A
